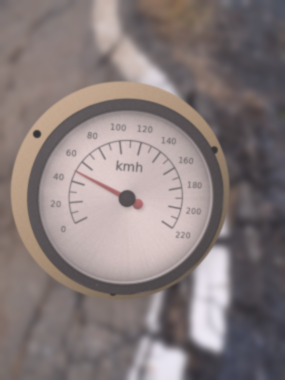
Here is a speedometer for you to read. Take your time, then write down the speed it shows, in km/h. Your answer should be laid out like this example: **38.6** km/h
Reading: **50** km/h
